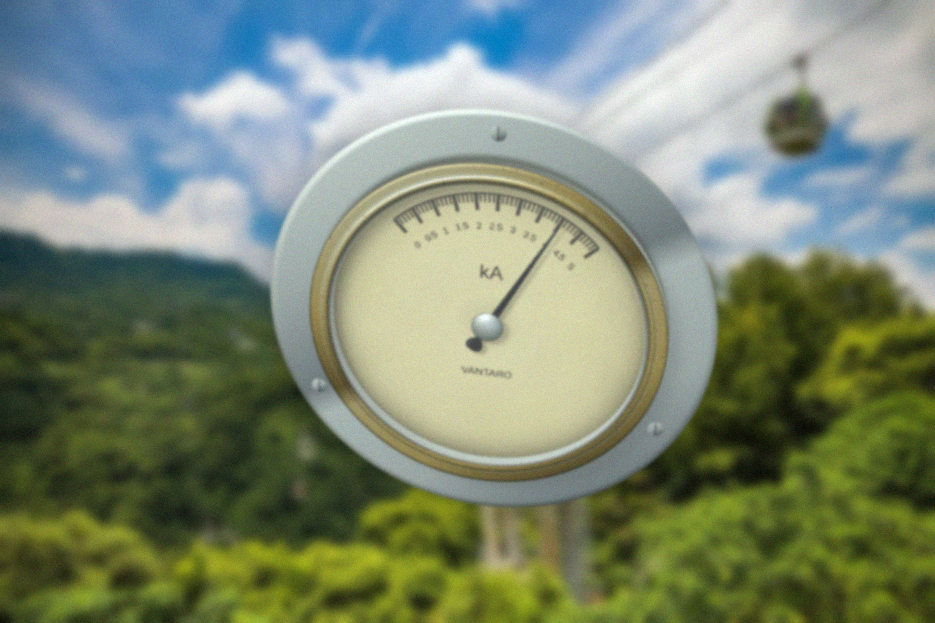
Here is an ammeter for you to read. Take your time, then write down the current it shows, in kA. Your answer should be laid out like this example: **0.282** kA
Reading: **4** kA
